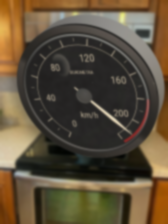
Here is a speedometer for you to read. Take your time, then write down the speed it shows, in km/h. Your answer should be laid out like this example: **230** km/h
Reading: **210** km/h
